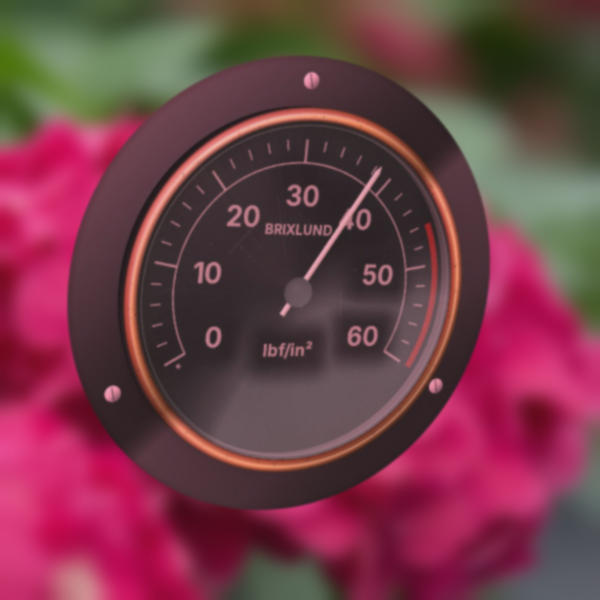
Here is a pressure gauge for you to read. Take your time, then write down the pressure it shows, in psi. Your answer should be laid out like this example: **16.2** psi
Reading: **38** psi
